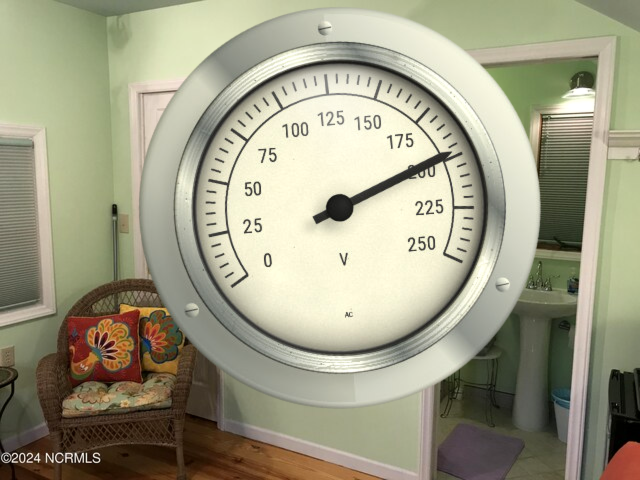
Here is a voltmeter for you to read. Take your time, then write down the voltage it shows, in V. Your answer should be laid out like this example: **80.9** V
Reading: **197.5** V
